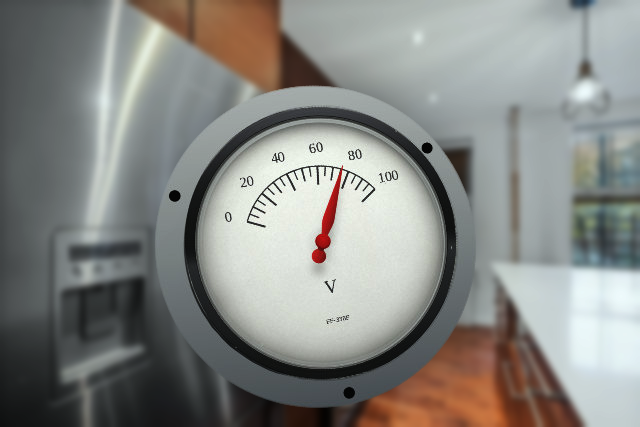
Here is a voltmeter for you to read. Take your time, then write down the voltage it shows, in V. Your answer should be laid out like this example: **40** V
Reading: **75** V
